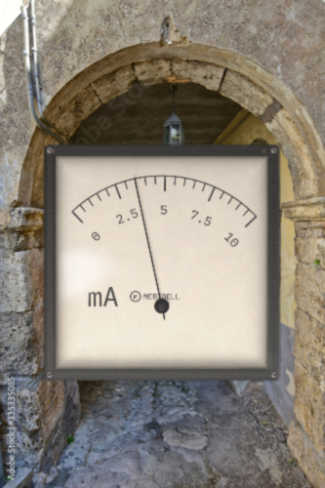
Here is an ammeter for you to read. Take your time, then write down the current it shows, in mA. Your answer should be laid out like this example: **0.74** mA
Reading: **3.5** mA
